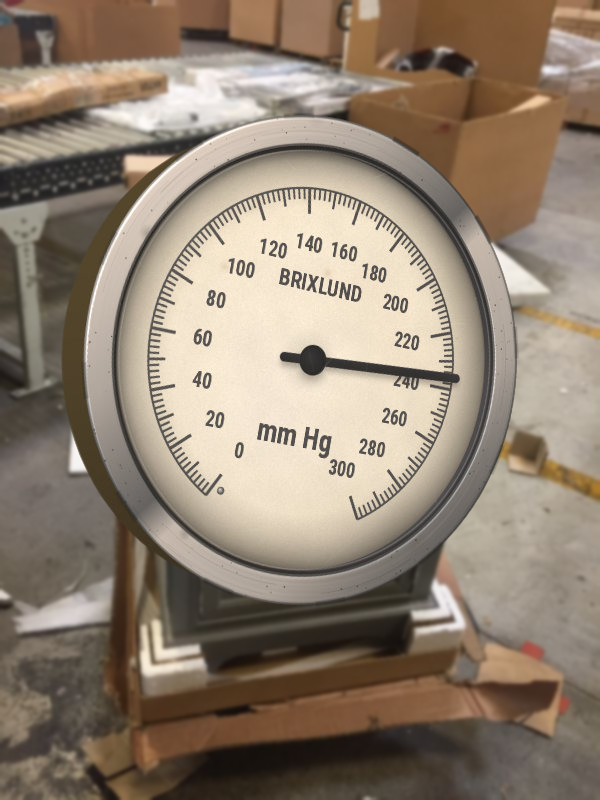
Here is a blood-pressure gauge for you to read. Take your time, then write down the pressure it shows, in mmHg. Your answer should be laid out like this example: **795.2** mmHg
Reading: **236** mmHg
